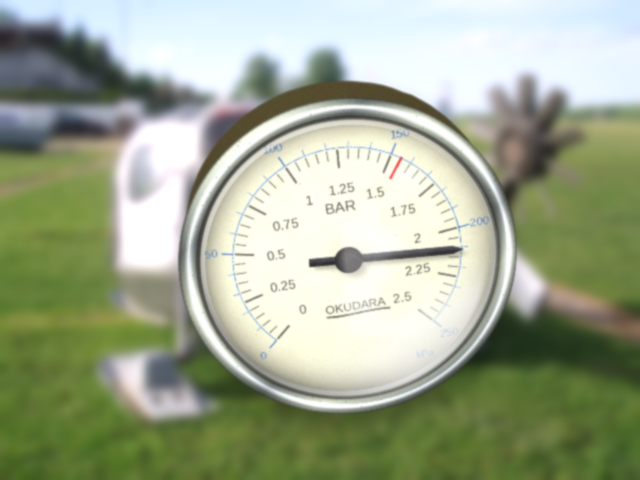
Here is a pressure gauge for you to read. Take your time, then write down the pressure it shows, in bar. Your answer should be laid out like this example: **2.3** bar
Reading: **2.1** bar
